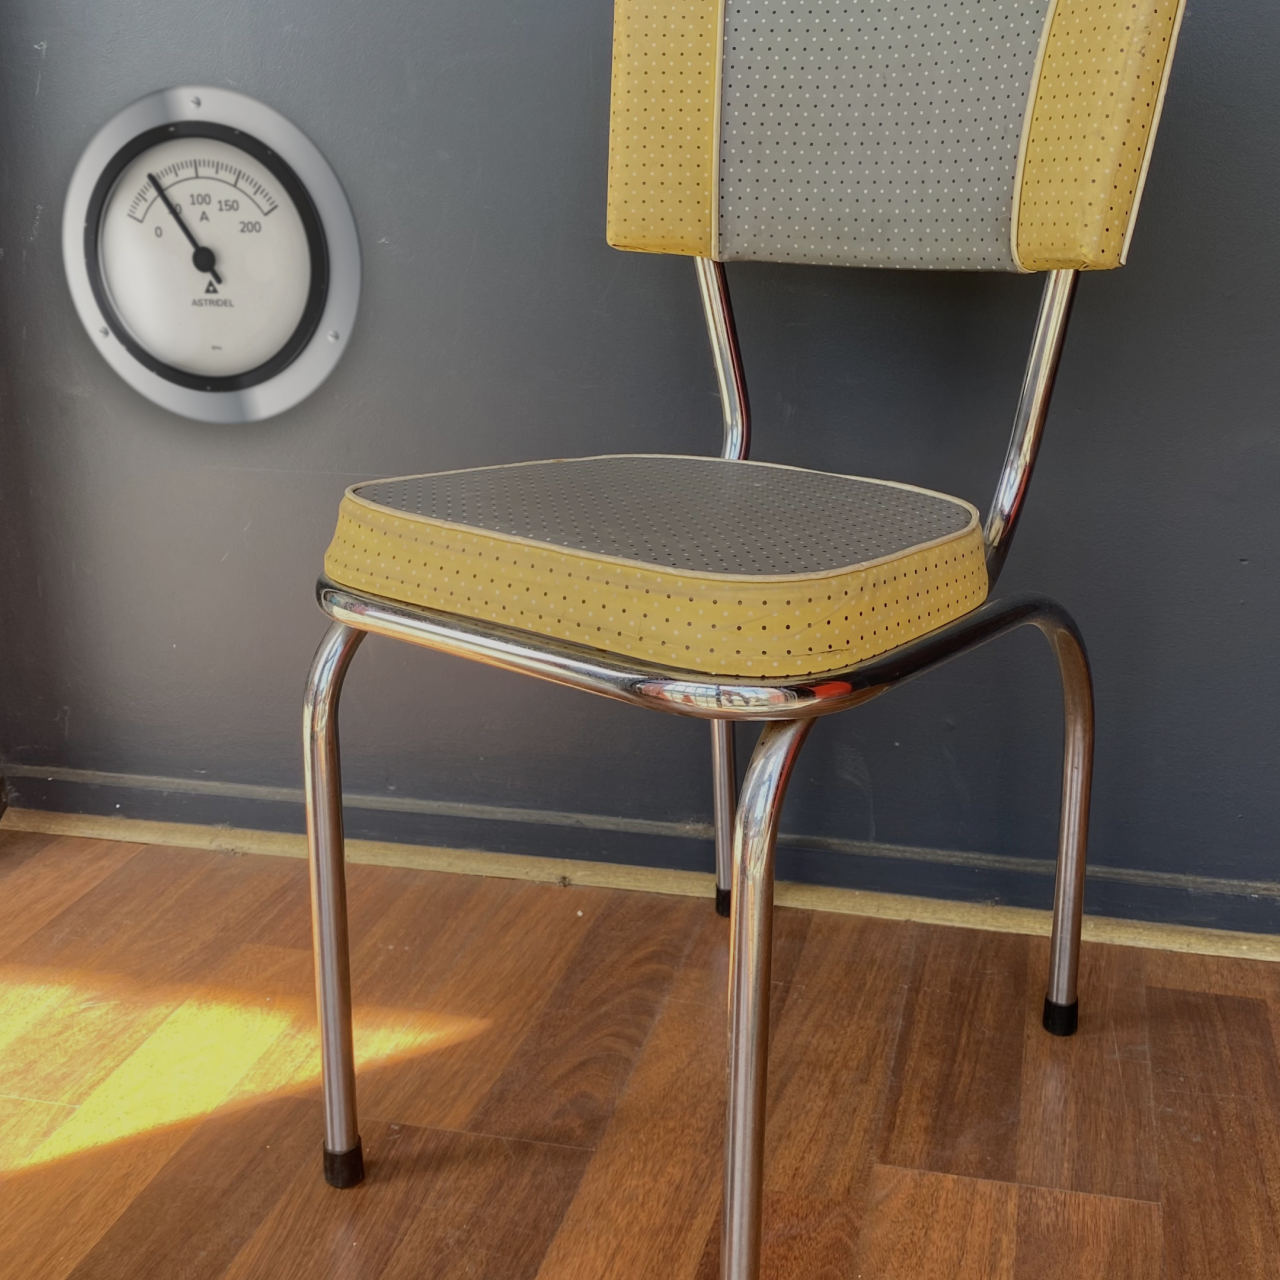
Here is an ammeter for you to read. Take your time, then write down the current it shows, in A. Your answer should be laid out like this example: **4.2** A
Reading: **50** A
